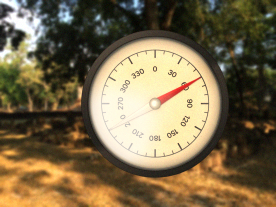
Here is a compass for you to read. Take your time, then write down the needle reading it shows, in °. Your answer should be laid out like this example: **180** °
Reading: **60** °
